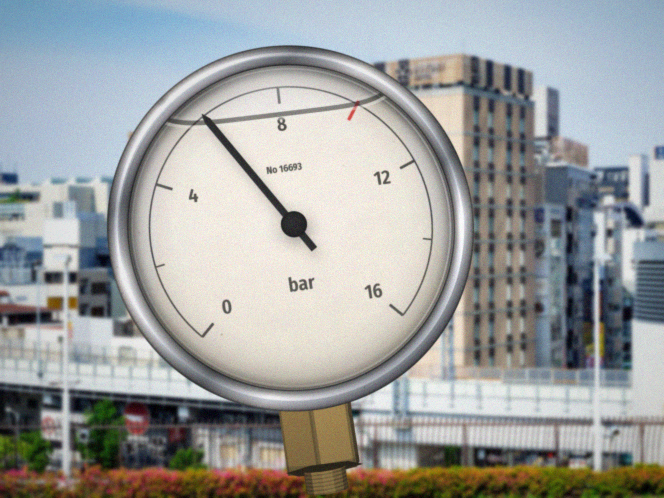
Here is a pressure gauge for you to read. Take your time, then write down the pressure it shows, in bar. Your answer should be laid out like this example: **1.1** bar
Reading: **6** bar
